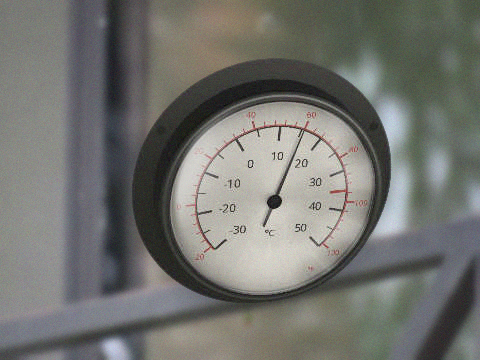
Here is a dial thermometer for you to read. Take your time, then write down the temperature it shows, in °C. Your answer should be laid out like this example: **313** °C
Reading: **15** °C
